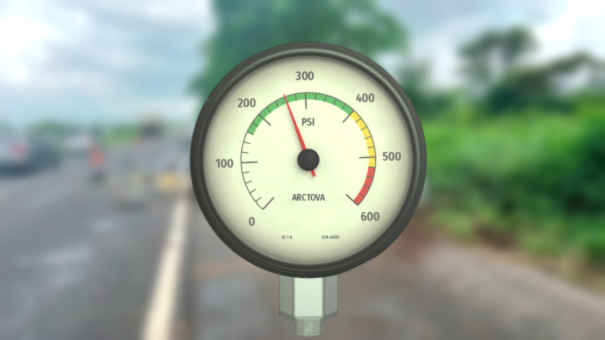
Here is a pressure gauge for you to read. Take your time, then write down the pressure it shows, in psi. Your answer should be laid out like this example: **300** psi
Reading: **260** psi
